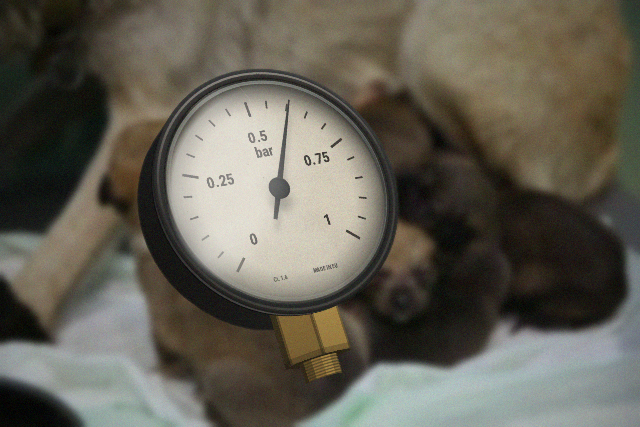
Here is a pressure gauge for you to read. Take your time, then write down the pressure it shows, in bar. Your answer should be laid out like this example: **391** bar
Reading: **0.6** bar
